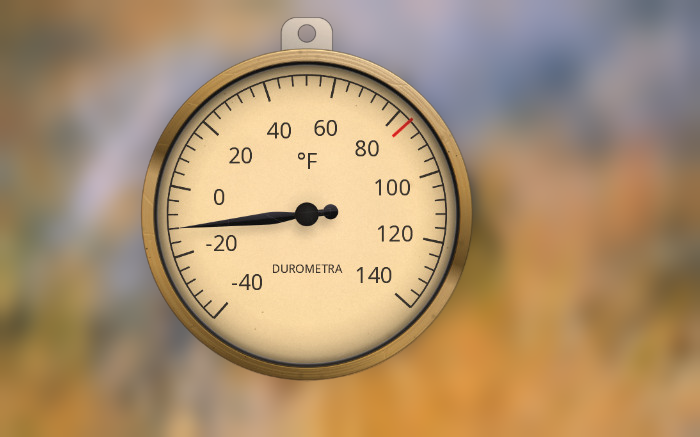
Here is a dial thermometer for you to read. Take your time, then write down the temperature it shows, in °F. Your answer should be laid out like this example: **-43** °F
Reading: **-12** °F
